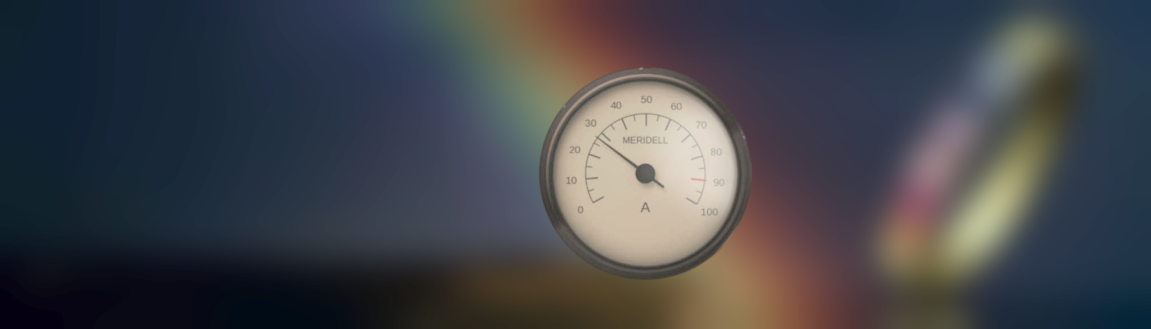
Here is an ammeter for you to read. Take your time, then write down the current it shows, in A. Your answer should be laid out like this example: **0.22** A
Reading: **27.5** A
